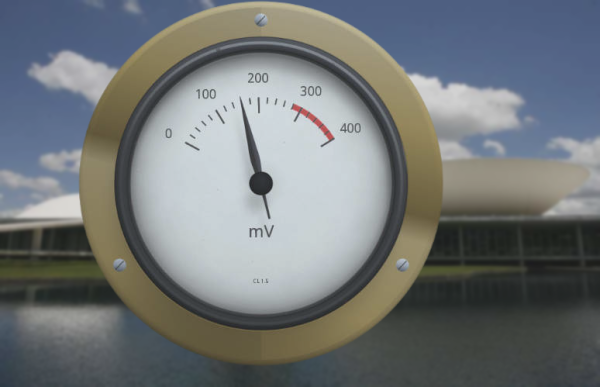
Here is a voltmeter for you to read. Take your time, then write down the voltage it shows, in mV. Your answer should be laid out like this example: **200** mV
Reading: **160** mV
